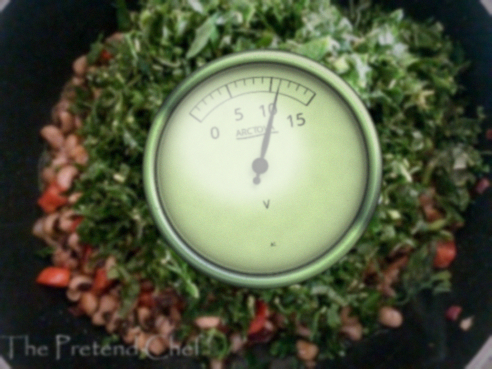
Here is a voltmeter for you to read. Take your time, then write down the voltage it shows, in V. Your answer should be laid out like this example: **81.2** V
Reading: **11** V
